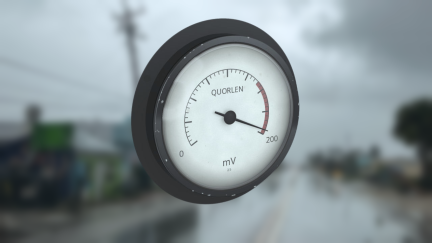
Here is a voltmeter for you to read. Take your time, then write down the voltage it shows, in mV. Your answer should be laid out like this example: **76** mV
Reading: **195** mV
